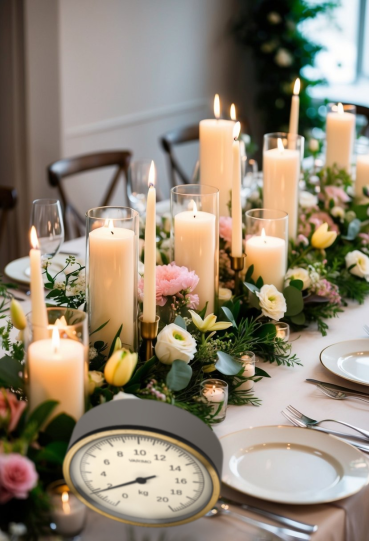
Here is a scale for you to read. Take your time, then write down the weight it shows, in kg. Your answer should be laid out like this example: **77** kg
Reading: **2** kg
